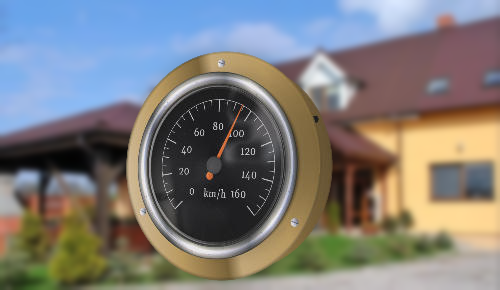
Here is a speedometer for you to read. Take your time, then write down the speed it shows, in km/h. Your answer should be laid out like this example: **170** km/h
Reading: **95** km/h
